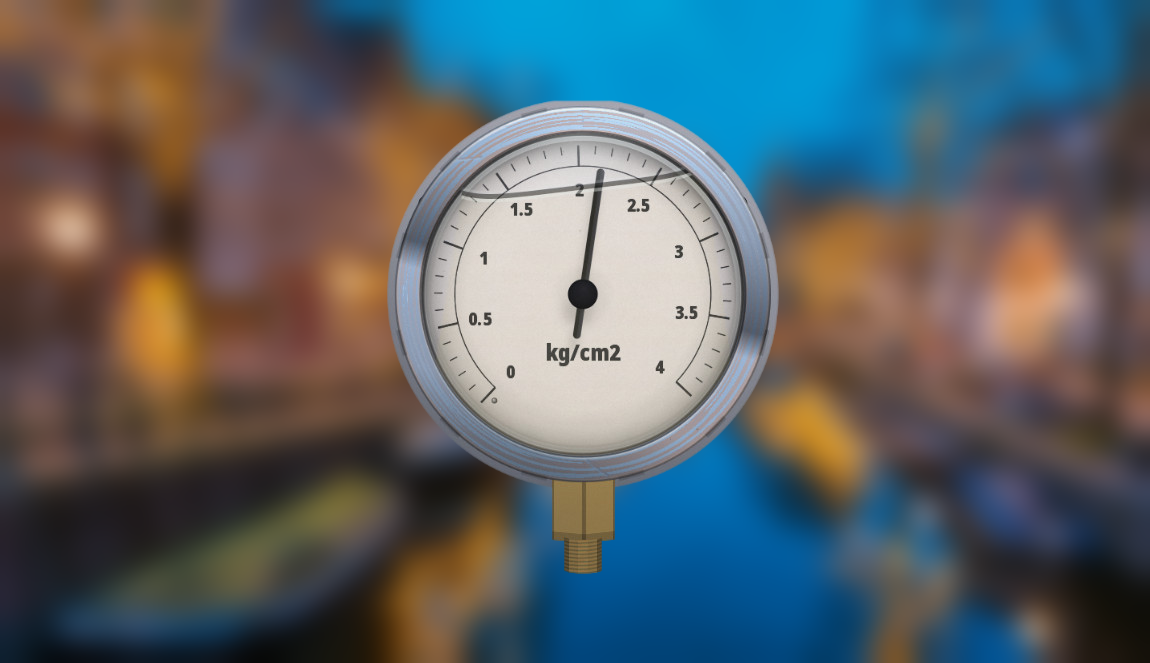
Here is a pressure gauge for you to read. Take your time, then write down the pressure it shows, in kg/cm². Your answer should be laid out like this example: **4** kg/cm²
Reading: **2.15** kg/cm²
